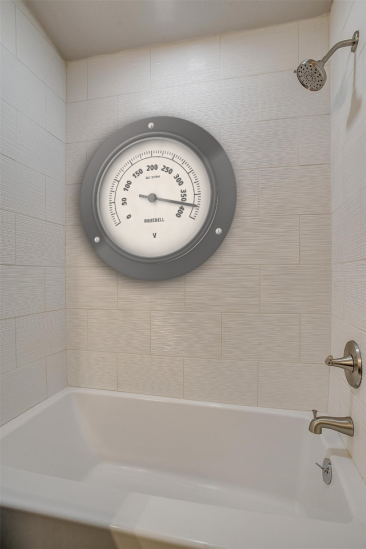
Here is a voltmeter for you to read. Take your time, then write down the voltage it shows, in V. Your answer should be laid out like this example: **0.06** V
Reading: **375** V
